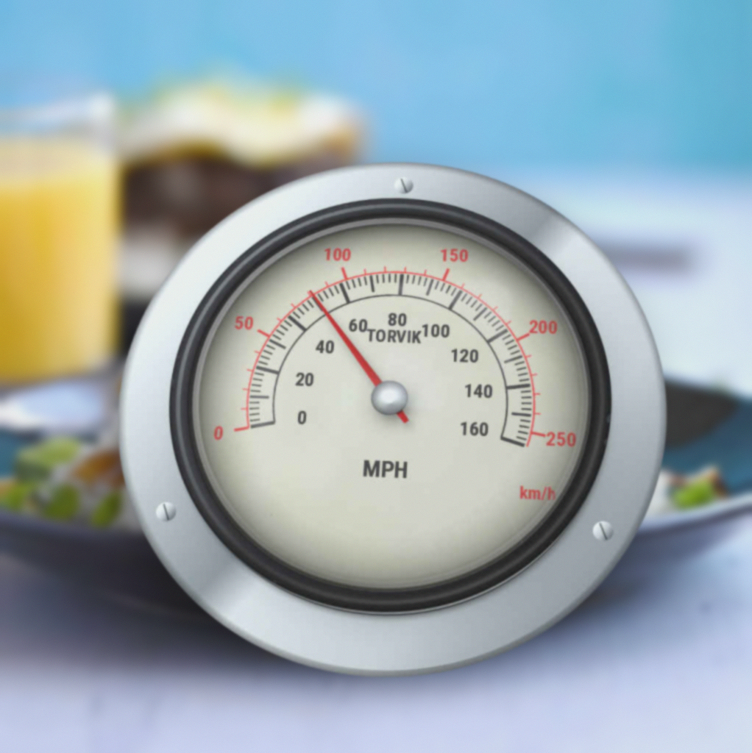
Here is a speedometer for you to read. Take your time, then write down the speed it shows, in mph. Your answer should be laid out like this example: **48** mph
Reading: **50** mph
